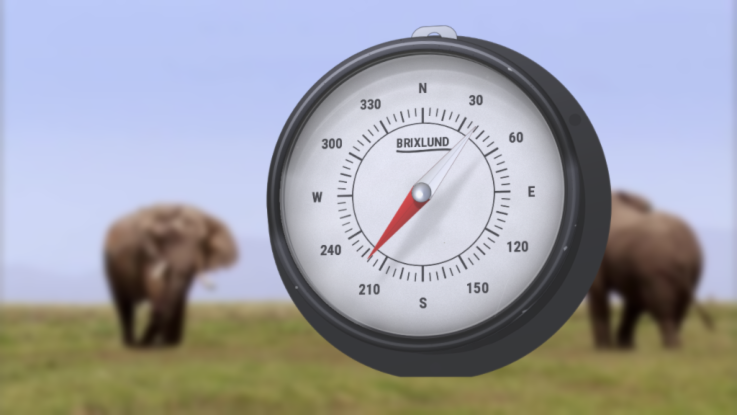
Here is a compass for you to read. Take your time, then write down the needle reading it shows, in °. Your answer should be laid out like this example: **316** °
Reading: **220** °
